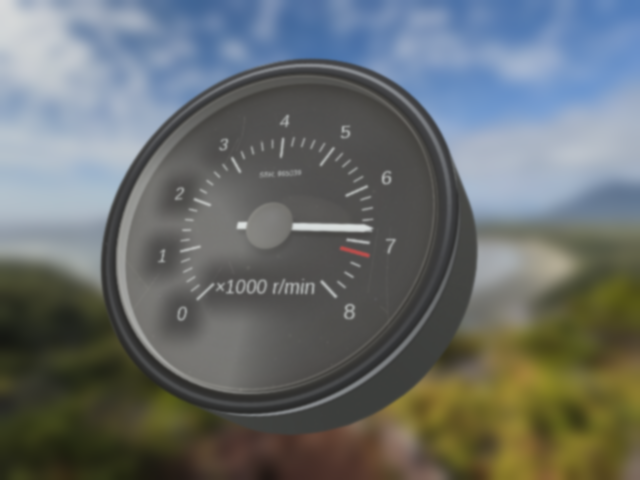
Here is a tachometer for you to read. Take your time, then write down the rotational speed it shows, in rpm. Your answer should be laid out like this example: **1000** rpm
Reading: **6800** rpm
